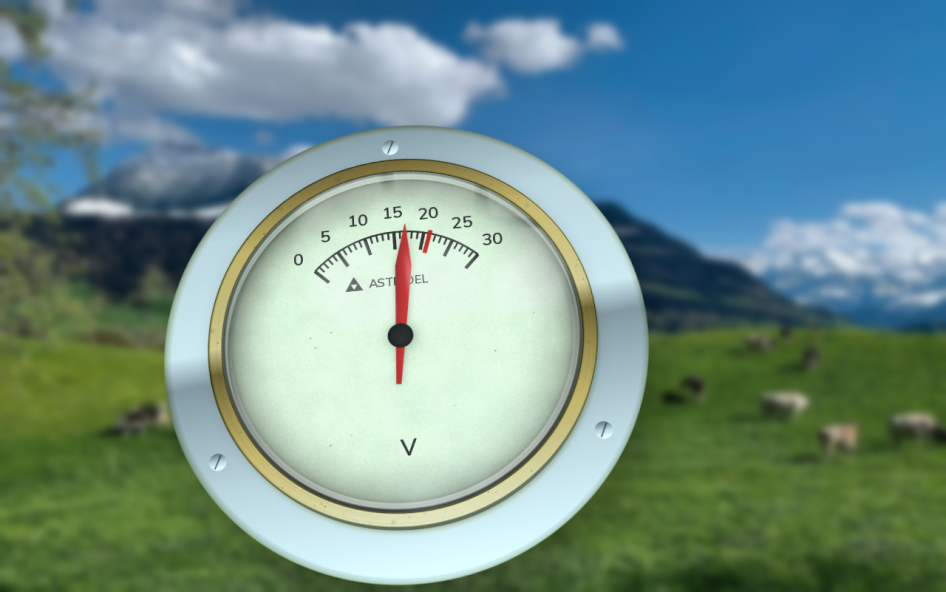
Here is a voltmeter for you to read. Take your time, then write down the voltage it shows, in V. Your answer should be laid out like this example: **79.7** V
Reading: **17** V
